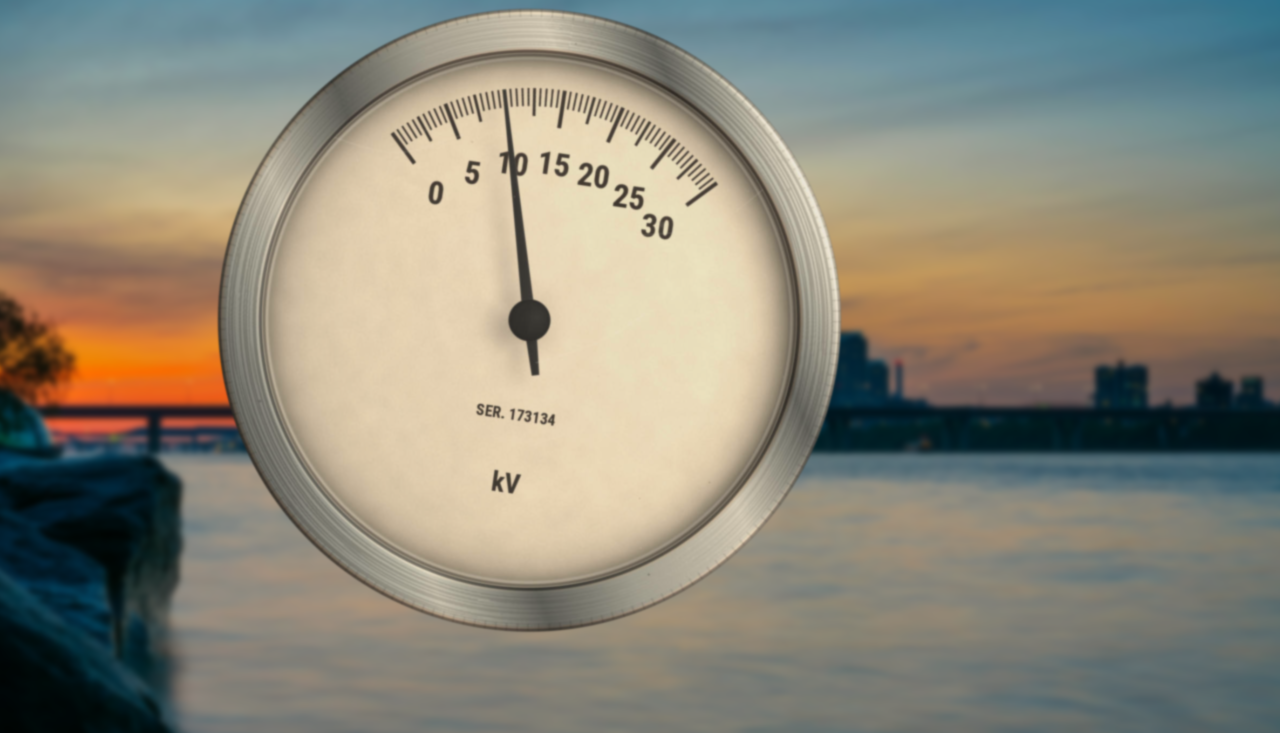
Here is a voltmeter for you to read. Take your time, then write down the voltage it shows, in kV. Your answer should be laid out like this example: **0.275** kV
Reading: **10** kV
